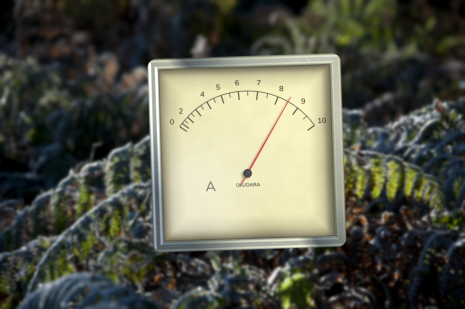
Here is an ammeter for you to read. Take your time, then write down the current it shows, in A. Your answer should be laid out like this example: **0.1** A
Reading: **8.5** A
